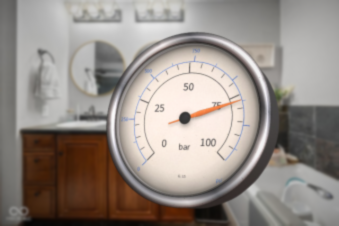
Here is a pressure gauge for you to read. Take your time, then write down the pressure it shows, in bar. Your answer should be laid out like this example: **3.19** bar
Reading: **77.5** bar
